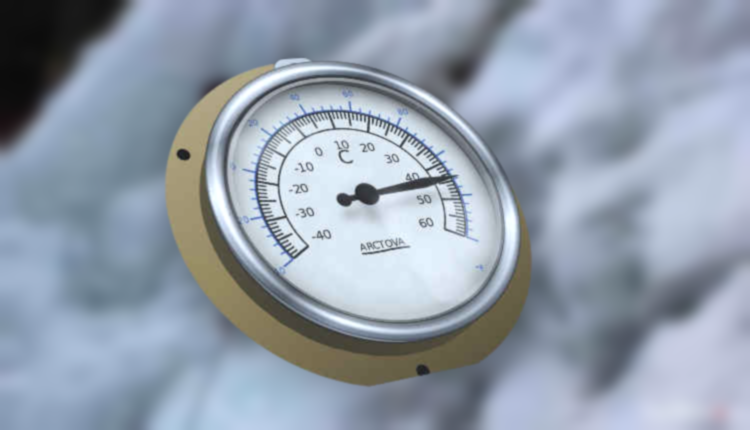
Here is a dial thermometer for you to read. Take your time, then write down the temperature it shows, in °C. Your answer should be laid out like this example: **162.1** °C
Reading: **45** °C
